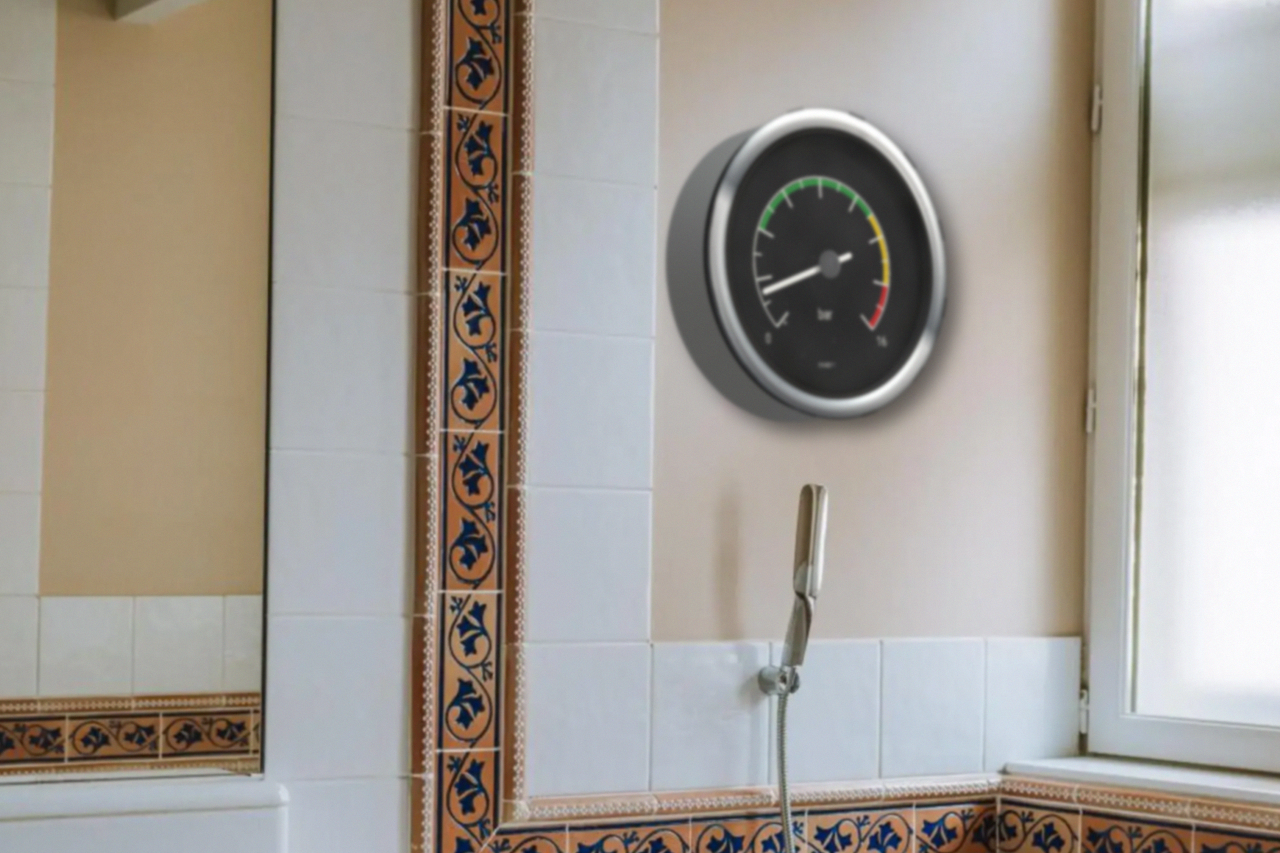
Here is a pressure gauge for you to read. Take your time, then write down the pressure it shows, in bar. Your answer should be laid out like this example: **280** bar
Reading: **1.5** bar
